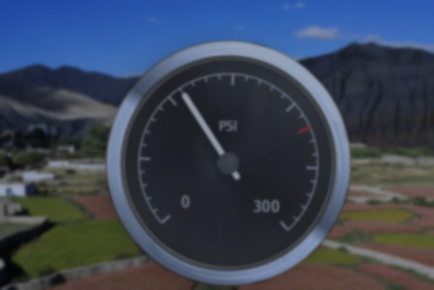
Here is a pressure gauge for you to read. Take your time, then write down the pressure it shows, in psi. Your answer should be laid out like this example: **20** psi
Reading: **110** psi
